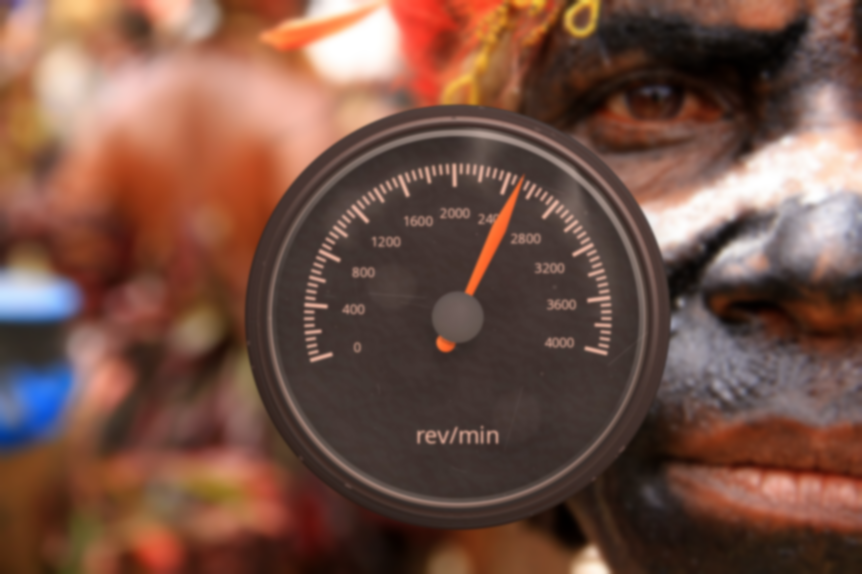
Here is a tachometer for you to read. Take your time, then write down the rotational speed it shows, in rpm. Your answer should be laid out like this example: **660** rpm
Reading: **2500** rpm
